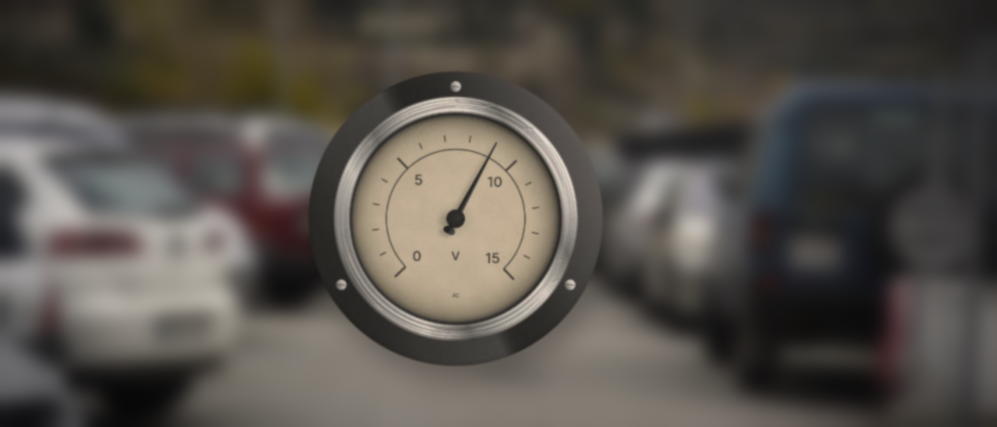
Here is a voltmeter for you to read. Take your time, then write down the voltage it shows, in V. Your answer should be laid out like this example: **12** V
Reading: **9** V
